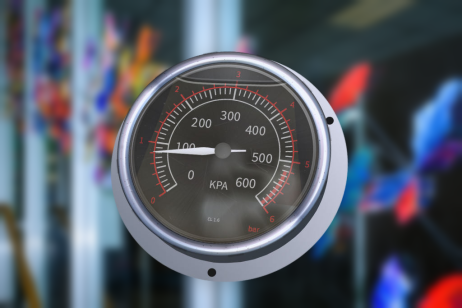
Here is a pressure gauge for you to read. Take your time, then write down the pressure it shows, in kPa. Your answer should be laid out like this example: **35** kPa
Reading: **80** kPa
